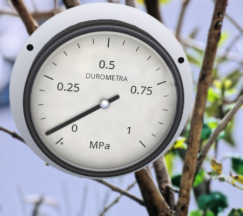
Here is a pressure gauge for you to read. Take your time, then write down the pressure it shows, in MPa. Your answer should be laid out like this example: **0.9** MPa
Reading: **0.05** MPa
